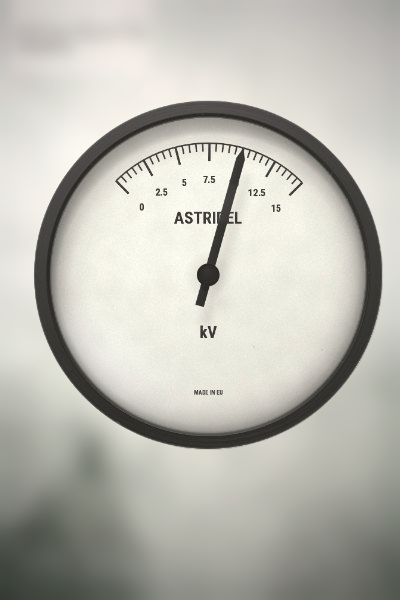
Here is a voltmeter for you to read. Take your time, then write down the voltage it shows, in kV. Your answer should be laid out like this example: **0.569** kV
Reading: **10** kV
